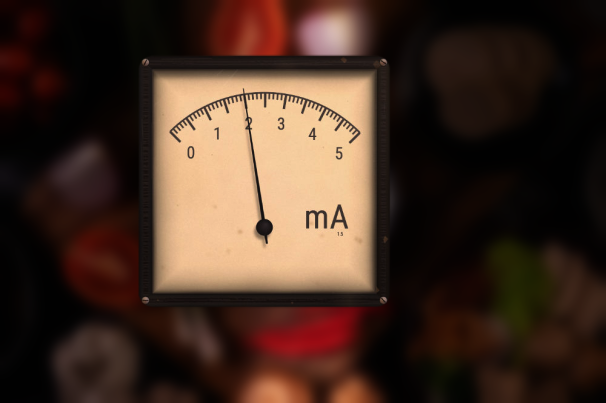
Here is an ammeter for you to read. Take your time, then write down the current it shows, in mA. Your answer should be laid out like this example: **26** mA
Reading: **2** mA
